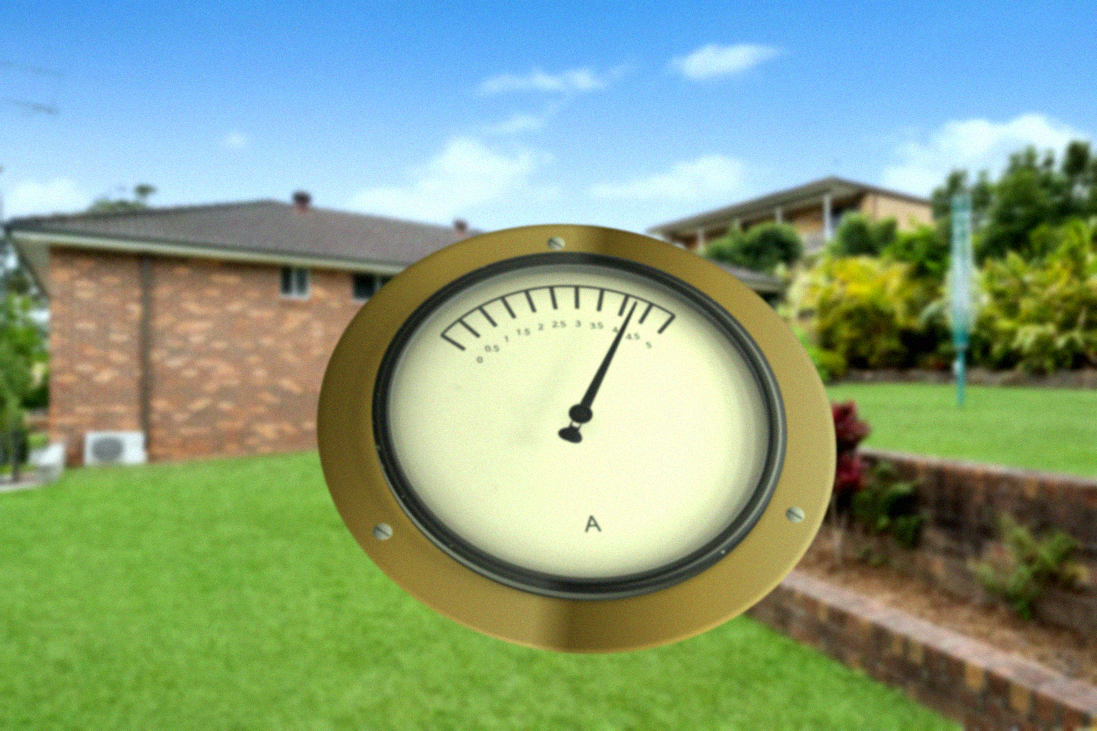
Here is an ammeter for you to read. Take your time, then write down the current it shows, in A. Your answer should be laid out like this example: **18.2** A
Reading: **4.25** A
